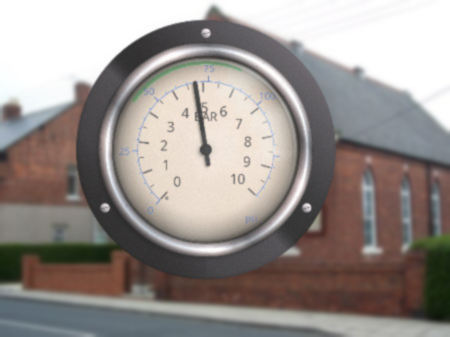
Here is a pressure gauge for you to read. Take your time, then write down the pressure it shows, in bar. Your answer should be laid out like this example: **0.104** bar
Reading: **4.75** bar
